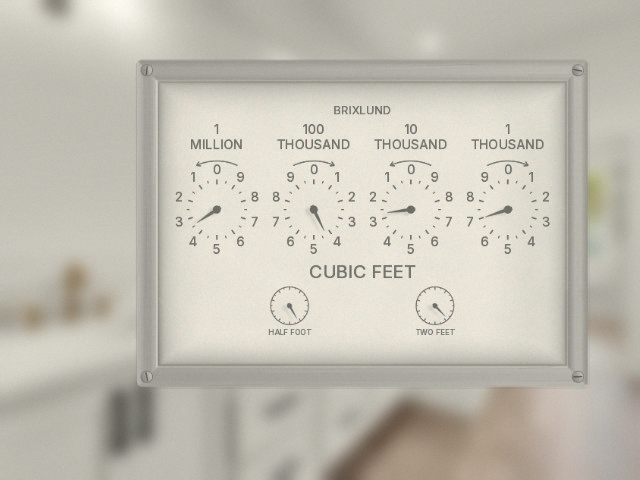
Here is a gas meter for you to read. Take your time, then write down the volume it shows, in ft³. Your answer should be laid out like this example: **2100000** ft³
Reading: **342700** ft³
